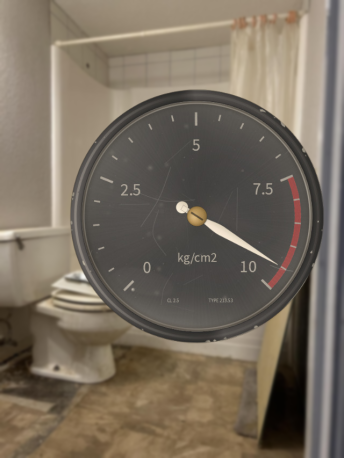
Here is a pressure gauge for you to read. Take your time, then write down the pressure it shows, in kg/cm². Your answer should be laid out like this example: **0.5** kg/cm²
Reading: **9.5** kg/cm²
